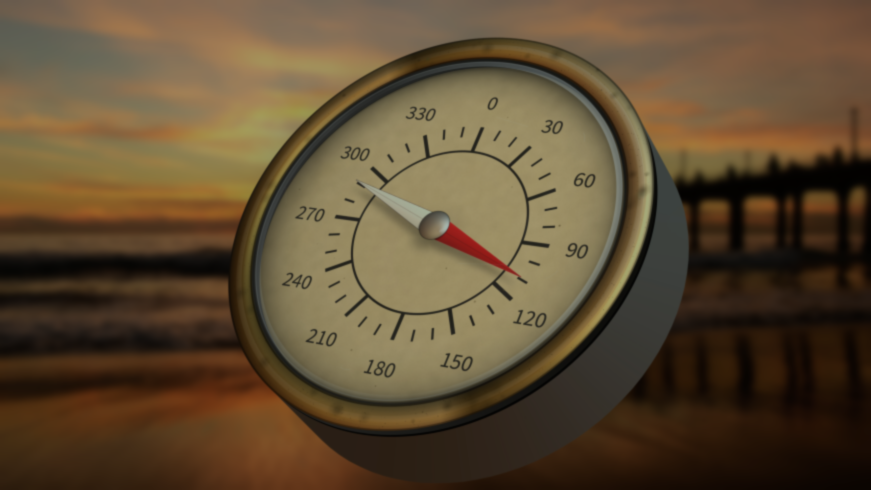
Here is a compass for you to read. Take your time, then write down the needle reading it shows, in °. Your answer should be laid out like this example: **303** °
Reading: **110** °
